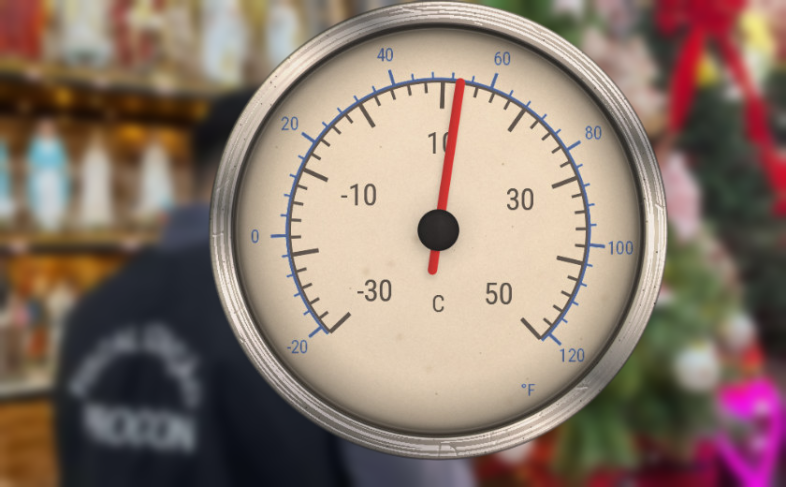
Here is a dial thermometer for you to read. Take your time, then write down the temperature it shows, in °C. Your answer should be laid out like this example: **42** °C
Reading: **12** °C
